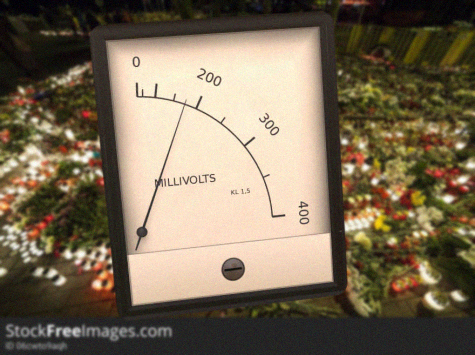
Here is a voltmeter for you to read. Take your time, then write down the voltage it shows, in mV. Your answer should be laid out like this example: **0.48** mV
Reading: **175** mV
